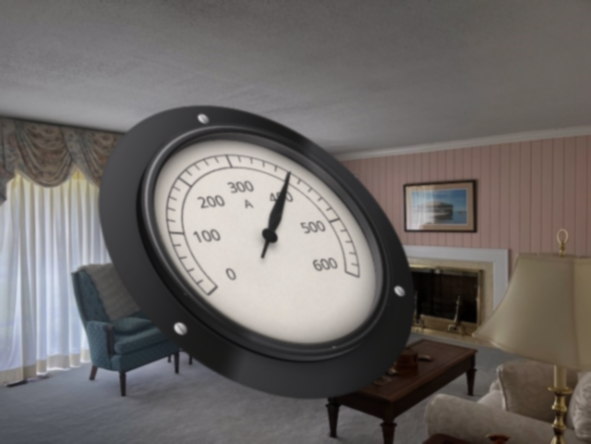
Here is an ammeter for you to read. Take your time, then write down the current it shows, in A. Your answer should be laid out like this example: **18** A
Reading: **400** A
